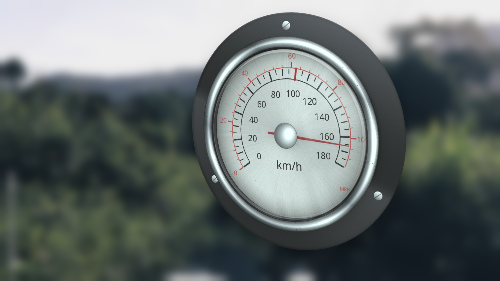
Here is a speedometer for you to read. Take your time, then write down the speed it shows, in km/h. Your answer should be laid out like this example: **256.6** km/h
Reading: **165** km/h
